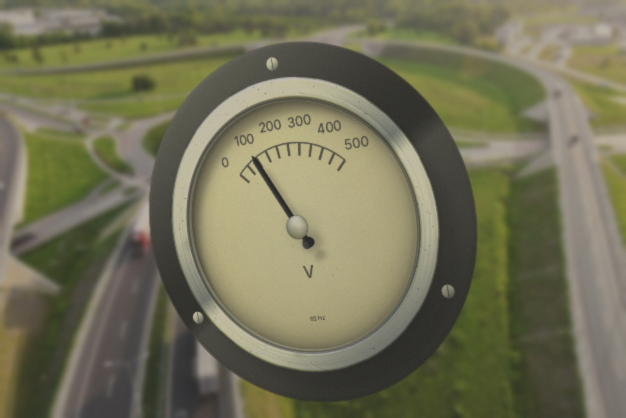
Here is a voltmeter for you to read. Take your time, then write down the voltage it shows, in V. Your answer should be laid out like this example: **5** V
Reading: **100** V
